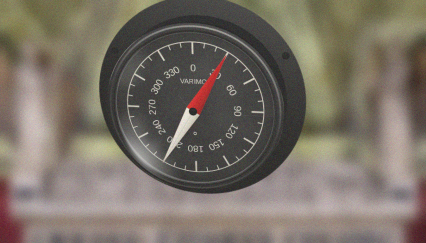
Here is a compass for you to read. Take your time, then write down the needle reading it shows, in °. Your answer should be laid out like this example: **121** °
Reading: **30** °
